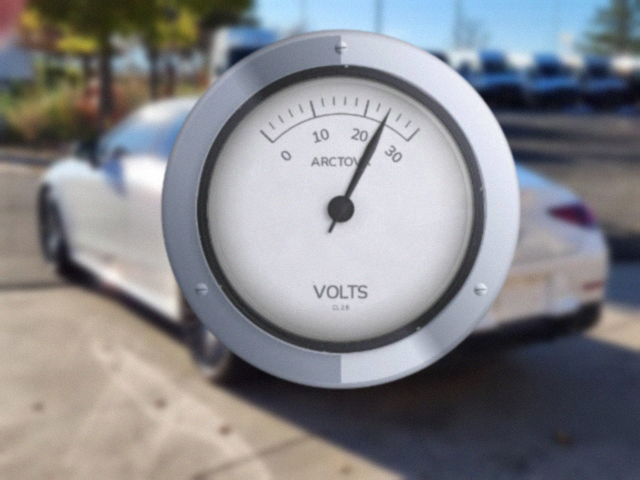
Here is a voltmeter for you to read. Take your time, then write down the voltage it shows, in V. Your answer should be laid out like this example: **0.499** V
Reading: **24** V
